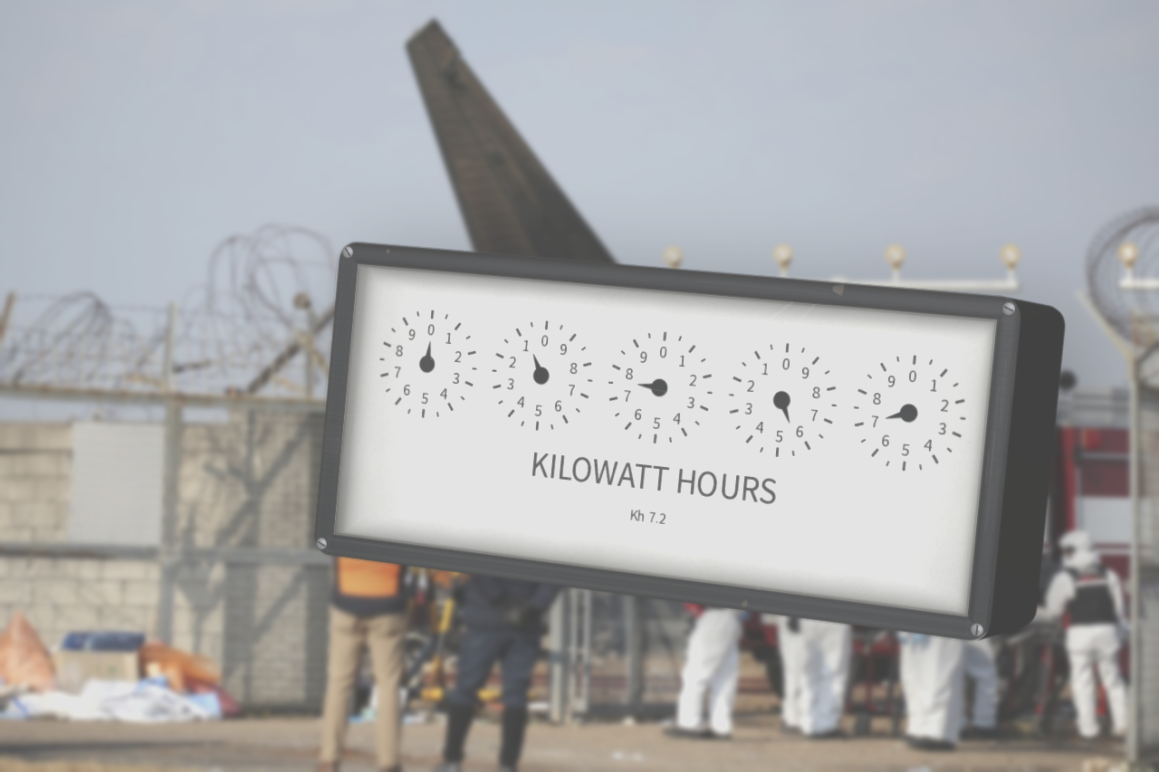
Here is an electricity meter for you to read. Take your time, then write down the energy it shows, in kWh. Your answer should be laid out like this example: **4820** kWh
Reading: **757** kWh
